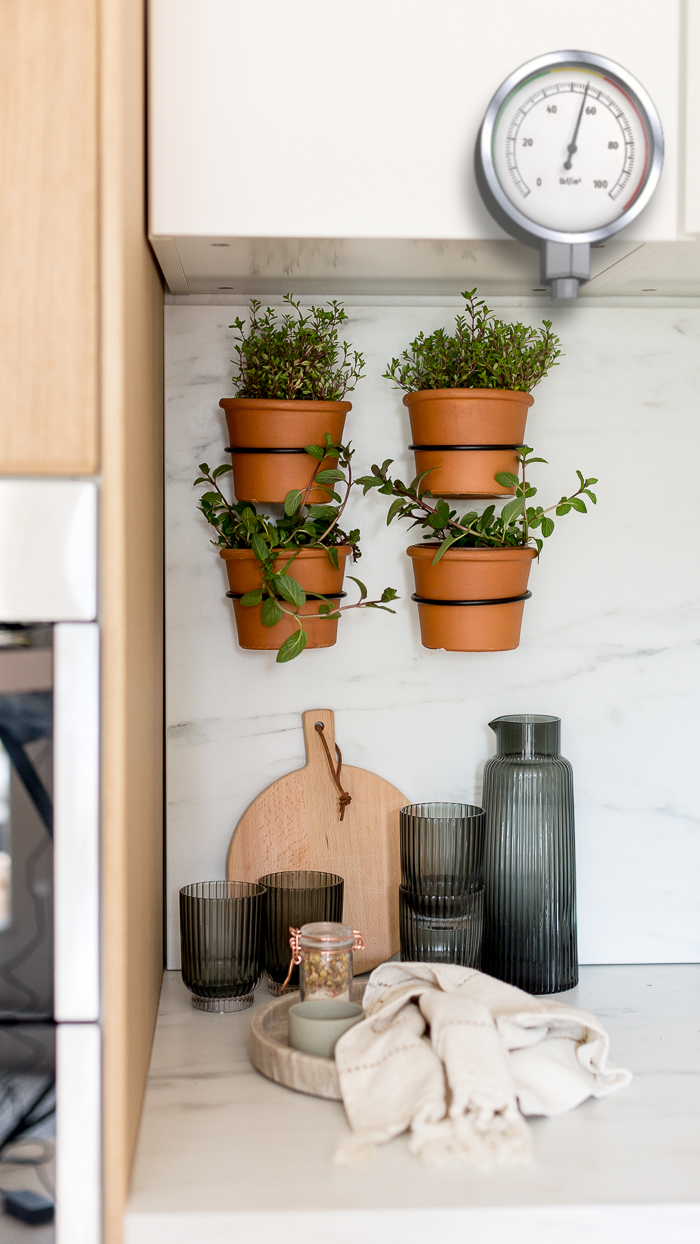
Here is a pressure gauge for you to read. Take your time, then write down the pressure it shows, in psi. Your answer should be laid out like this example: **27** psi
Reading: **55** psi
